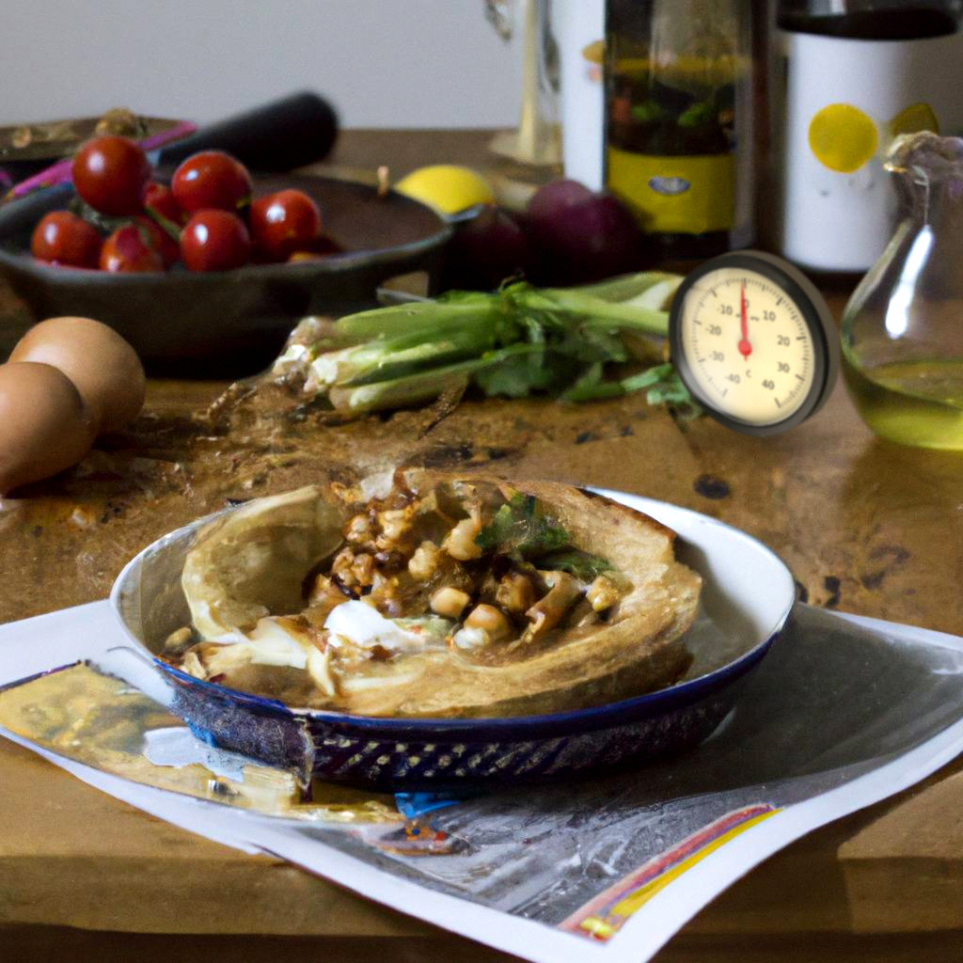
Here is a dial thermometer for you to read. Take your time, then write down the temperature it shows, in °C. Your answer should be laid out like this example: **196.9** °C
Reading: **0** °C
